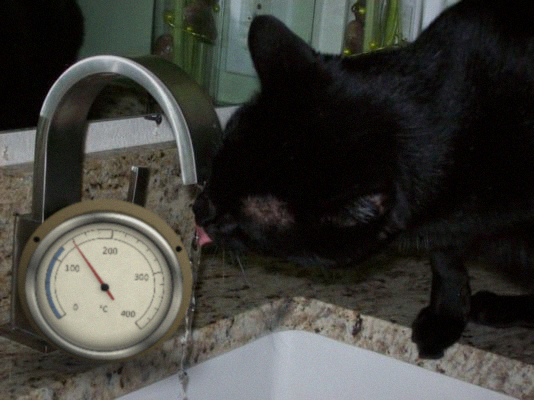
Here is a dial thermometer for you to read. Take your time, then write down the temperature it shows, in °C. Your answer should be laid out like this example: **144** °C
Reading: **140** °C
